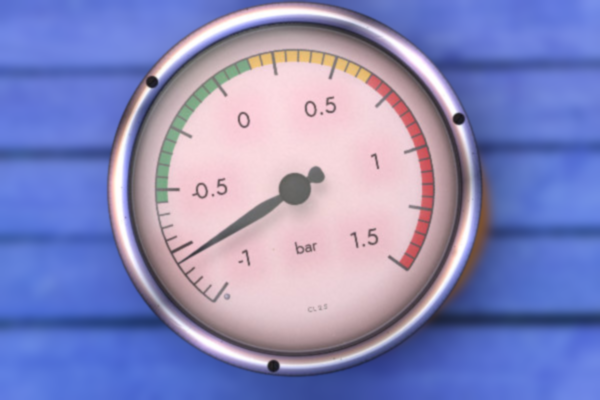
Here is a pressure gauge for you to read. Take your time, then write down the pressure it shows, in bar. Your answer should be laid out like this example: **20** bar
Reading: **-0.8** bar
